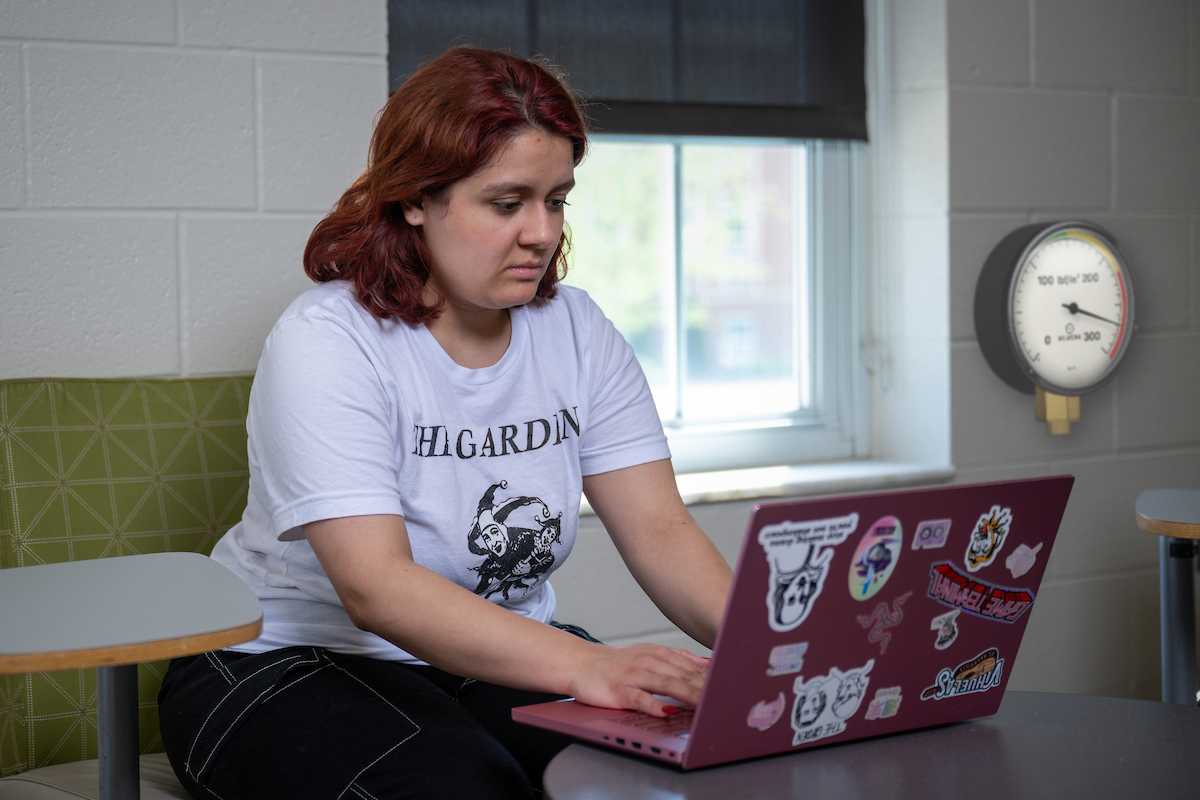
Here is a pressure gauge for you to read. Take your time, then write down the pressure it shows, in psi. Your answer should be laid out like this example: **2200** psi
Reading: **270** psi
